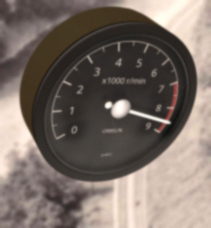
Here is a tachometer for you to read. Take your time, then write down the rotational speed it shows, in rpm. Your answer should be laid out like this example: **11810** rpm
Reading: **8500** rpm
